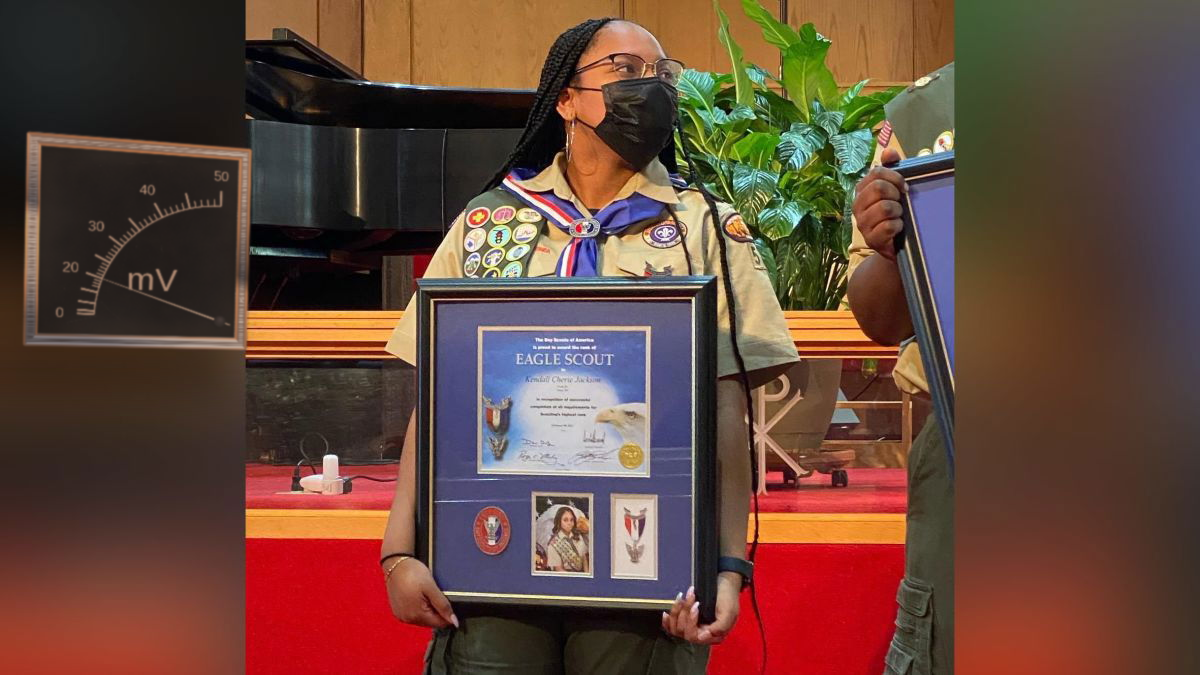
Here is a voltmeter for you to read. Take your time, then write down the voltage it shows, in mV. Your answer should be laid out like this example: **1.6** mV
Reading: **20** mV
